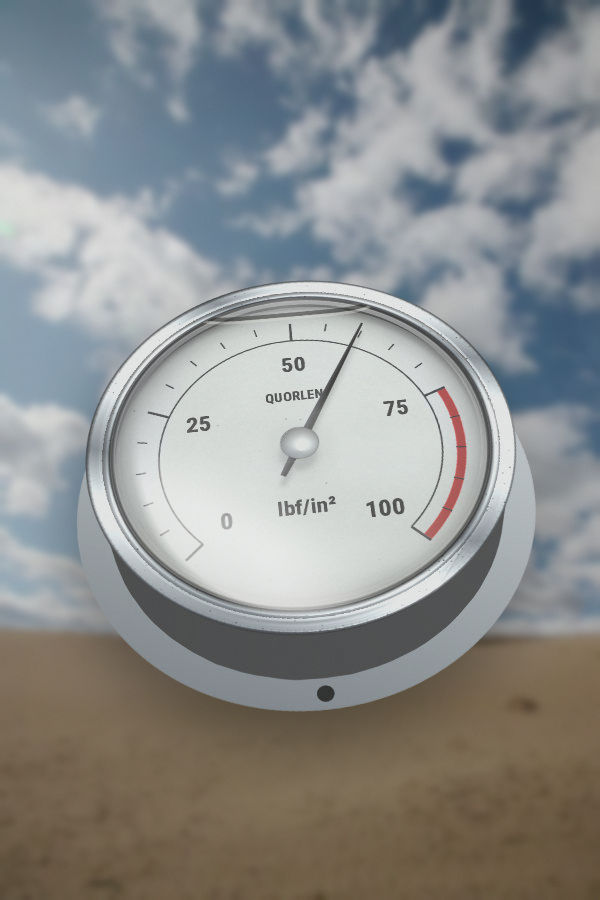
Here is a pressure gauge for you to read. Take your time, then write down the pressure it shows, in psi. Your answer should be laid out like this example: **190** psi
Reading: **60** psi
